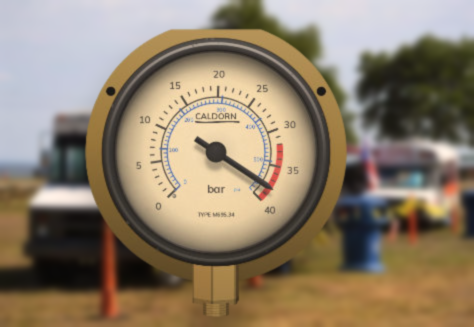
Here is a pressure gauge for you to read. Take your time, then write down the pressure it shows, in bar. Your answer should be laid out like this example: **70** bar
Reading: **38** bar
